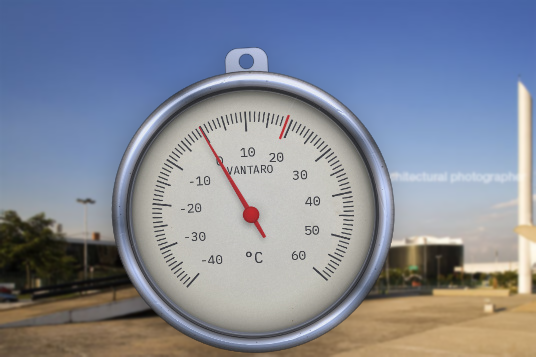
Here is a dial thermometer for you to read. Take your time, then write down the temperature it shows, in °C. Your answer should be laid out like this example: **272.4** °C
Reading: **0** °C
